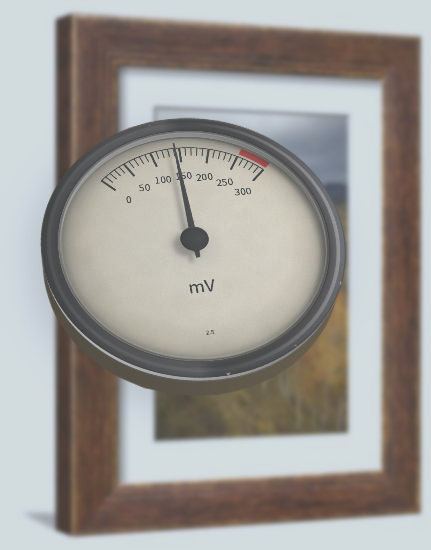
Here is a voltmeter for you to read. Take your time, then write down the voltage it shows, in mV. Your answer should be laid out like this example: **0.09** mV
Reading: **140** mV
